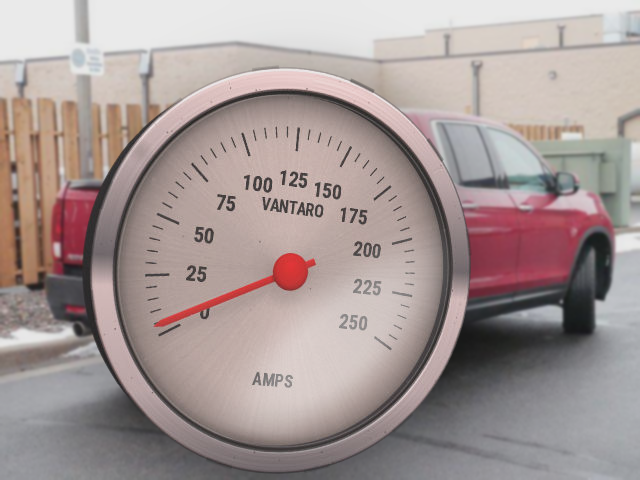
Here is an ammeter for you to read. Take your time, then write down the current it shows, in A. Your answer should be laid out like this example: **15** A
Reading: **5** A
